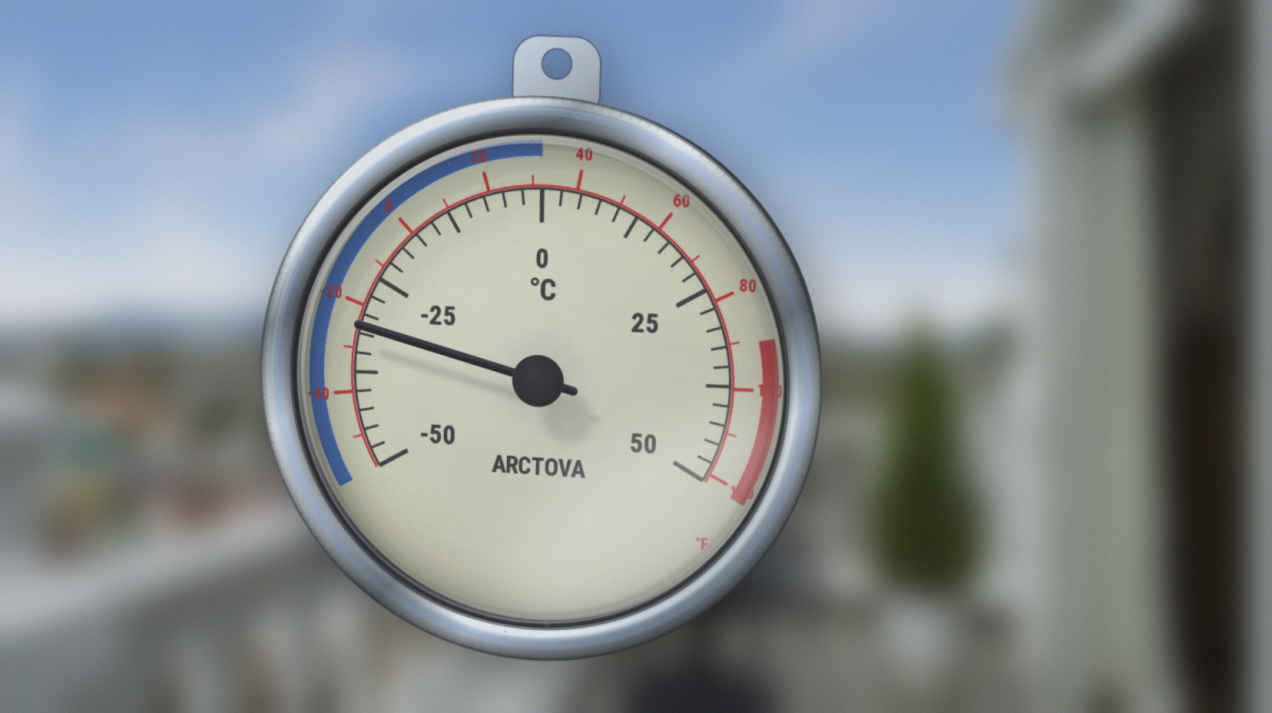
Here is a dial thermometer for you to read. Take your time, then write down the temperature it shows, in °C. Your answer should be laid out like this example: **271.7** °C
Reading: **-31.25** °C
